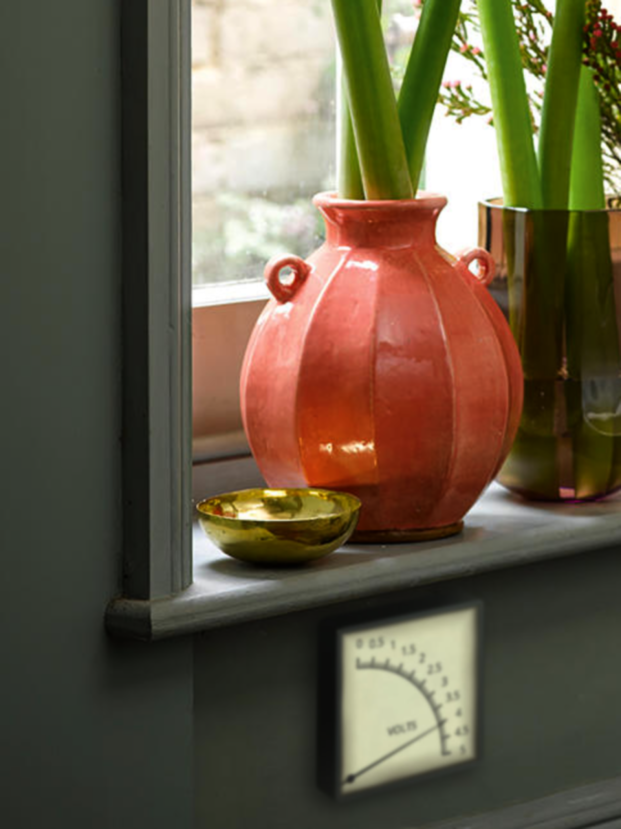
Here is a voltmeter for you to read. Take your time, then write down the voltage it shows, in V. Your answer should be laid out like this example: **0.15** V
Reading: **4** V
